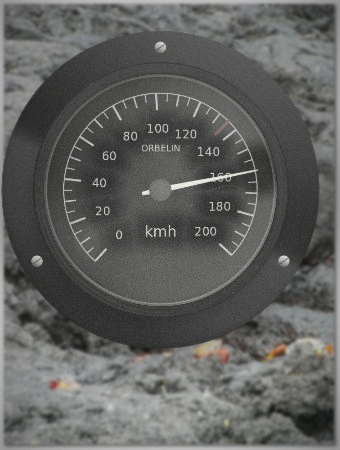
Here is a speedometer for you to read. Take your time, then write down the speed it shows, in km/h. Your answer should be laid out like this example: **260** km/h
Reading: **160** km/h
